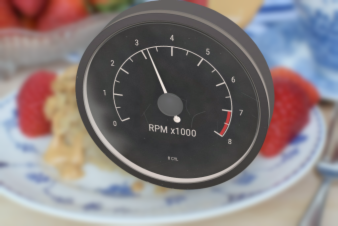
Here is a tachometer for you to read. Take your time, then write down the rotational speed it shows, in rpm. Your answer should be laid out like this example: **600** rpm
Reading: **3250** rpm
